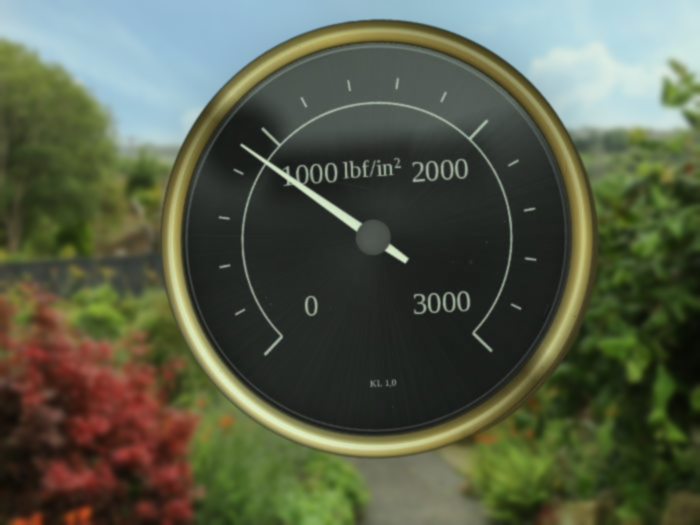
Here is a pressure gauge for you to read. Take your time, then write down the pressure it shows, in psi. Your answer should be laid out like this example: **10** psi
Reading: **900** psi
